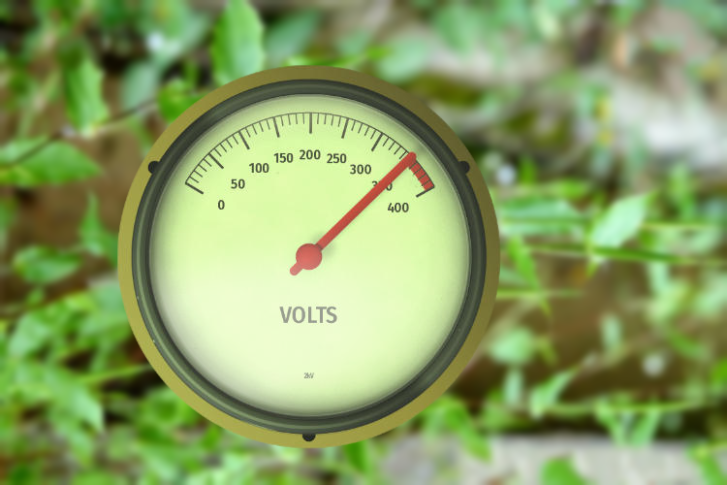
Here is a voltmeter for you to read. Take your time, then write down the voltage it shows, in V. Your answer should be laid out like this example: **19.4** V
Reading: **350** V
